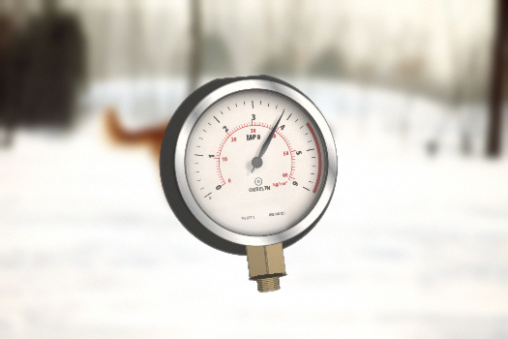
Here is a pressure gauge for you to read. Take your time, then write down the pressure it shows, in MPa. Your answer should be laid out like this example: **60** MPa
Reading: **3.8** MPa
